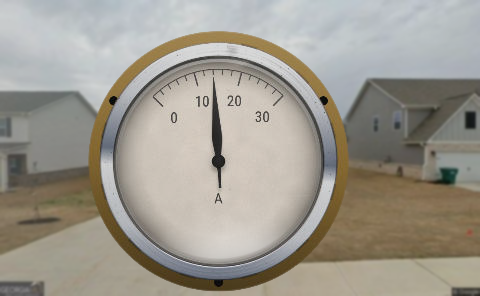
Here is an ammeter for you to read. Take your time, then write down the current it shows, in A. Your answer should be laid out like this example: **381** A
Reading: **14** A
